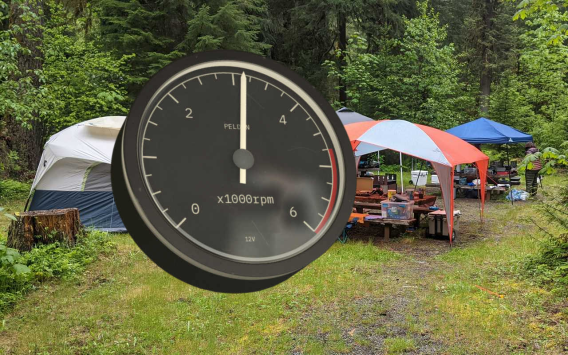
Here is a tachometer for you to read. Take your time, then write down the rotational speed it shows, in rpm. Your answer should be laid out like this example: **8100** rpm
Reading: **3125** rpm
